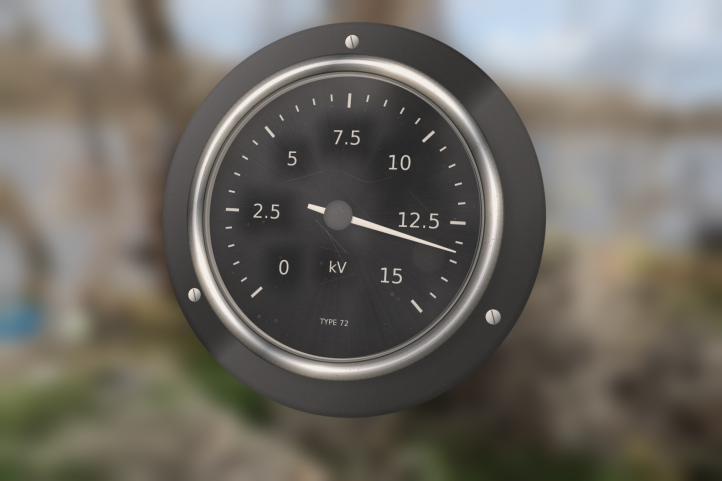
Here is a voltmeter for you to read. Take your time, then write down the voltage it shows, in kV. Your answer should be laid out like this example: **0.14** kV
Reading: **13.25** kV
